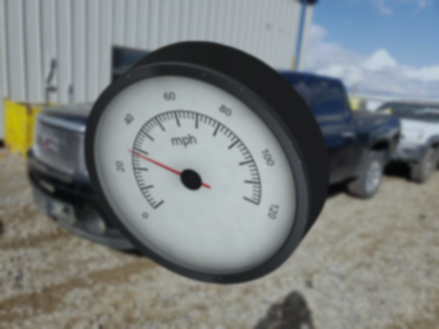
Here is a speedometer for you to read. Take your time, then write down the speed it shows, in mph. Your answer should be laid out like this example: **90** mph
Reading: **30** mph
